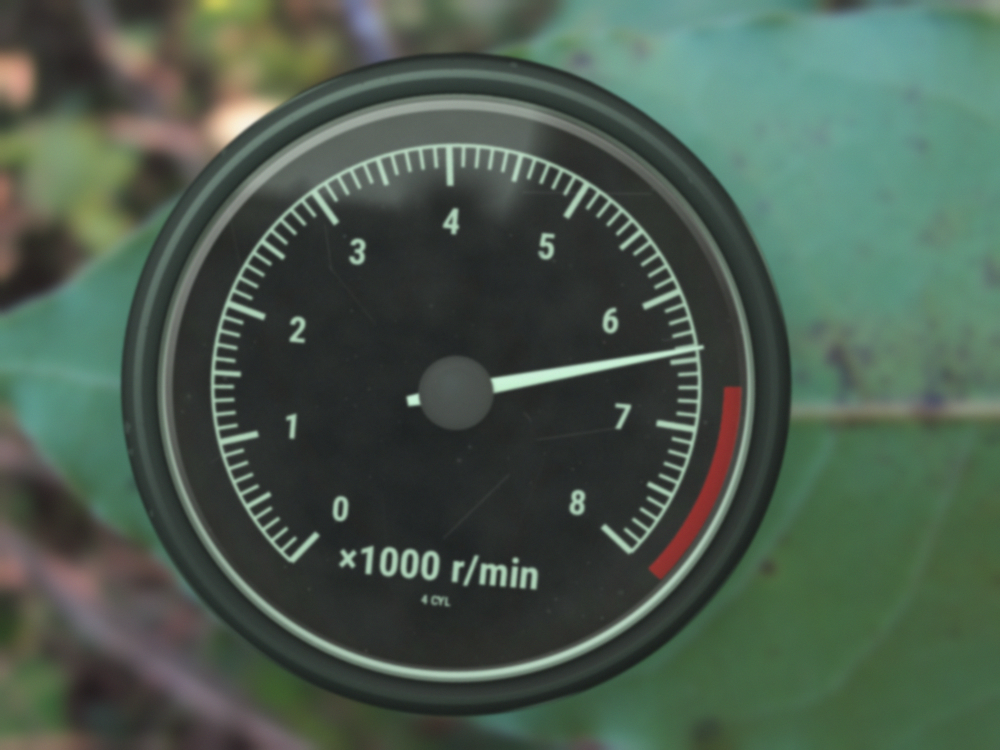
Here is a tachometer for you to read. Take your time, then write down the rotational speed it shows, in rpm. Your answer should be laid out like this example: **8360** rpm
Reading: **6400** rpm
